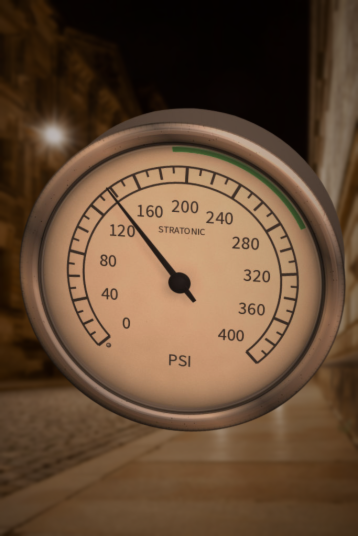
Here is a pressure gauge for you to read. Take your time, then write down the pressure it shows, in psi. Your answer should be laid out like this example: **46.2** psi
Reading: **140** psi
